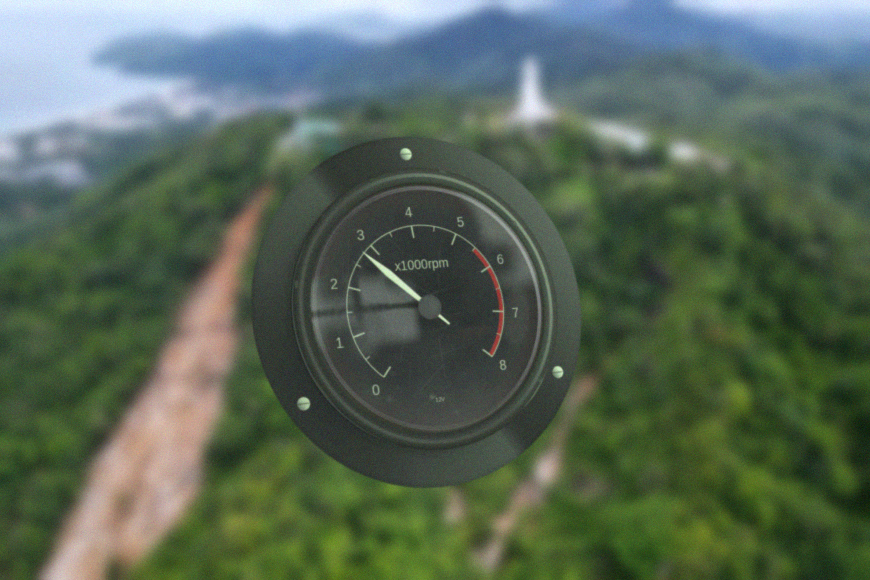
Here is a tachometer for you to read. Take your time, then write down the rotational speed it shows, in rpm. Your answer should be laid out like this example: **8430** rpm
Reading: **2750** rpm
